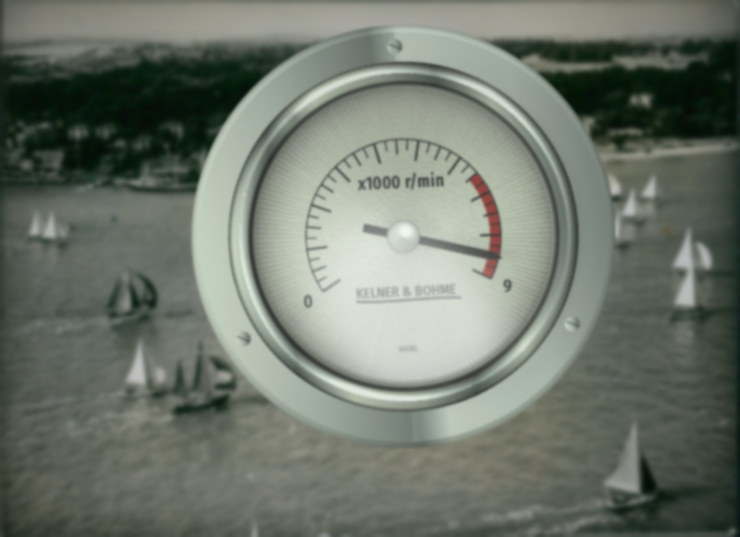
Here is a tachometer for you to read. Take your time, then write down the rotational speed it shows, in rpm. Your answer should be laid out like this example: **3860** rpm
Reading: **8500** rpm
